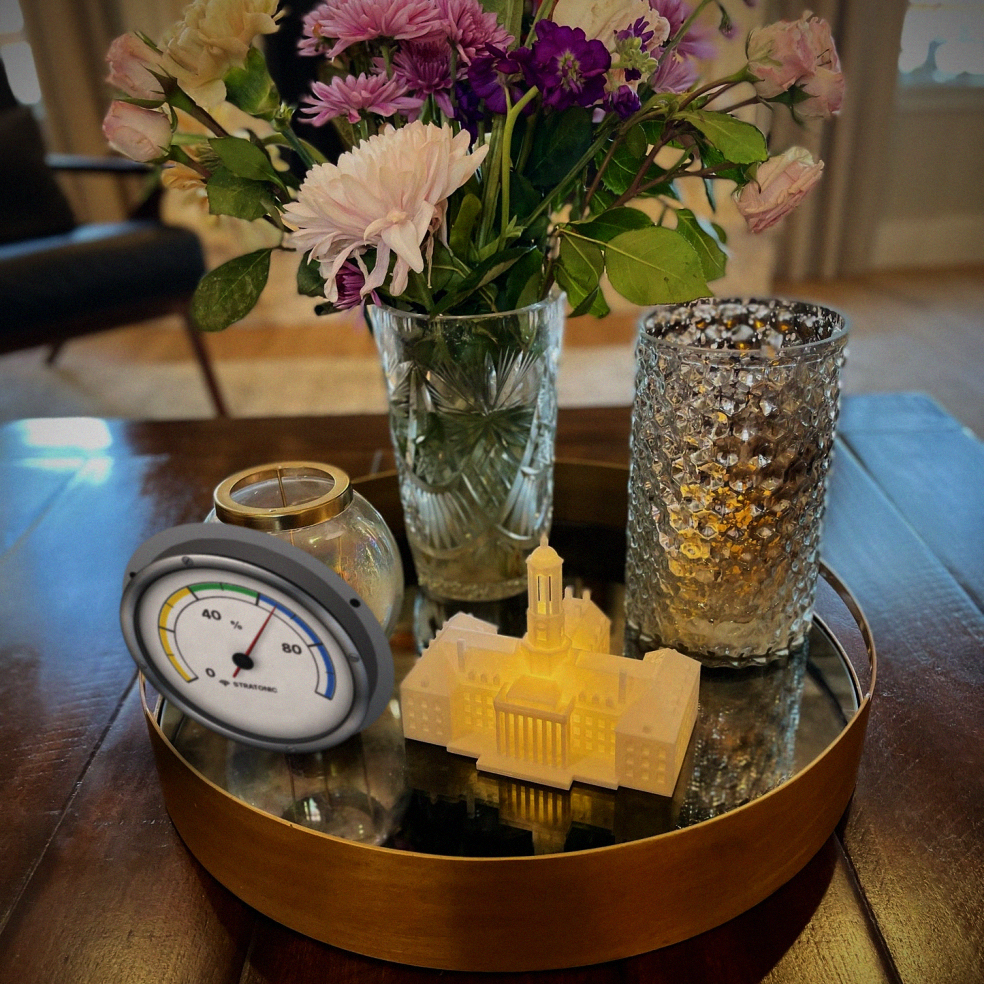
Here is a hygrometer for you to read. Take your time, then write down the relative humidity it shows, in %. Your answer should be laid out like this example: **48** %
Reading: **65** %
